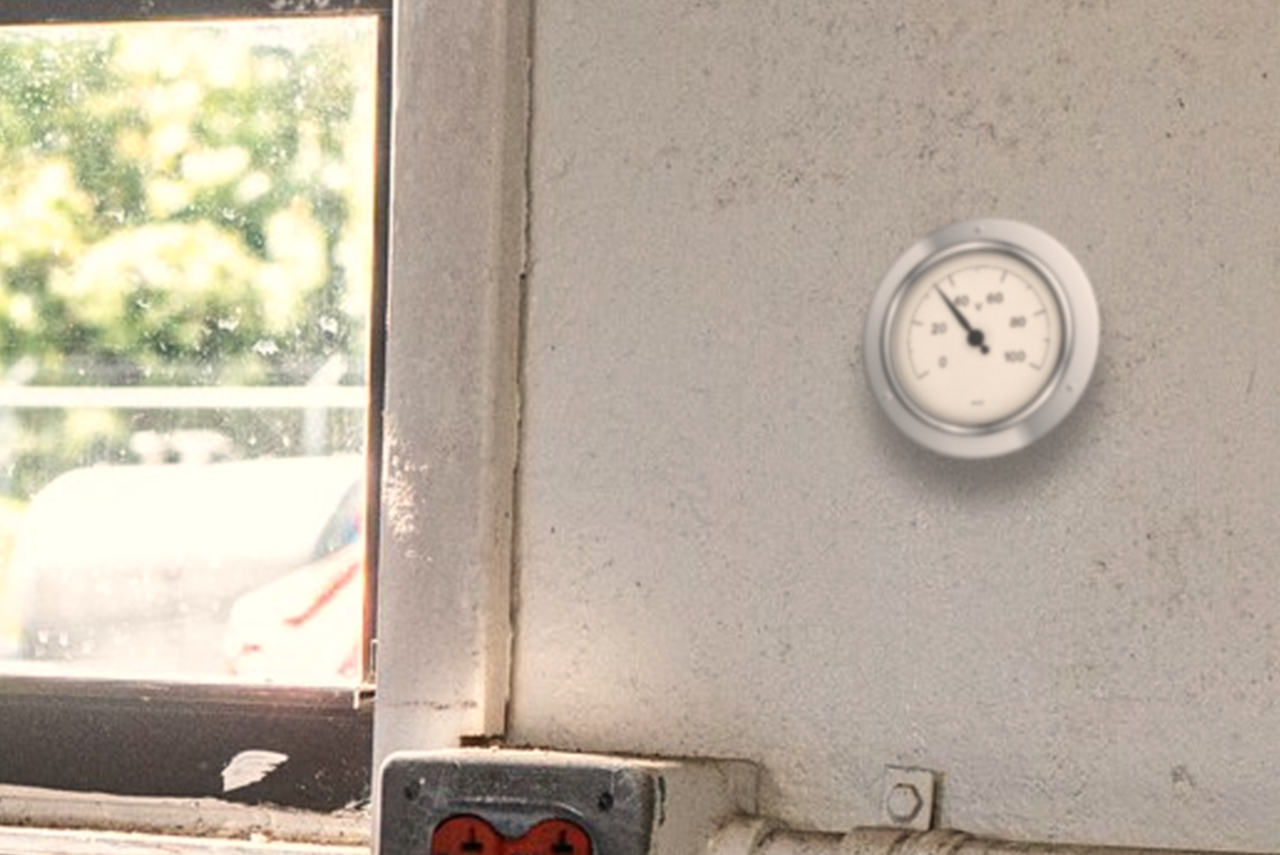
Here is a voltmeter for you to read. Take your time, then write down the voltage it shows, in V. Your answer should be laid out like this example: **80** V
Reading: **35** V
